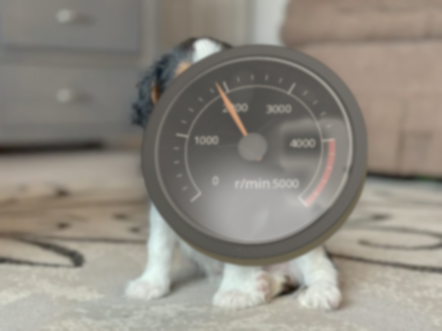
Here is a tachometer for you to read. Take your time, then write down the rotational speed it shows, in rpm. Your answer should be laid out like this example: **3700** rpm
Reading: **1900** rpm
